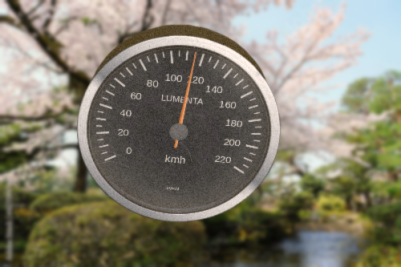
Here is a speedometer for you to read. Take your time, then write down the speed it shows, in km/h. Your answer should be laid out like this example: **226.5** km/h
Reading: **115** km/h
